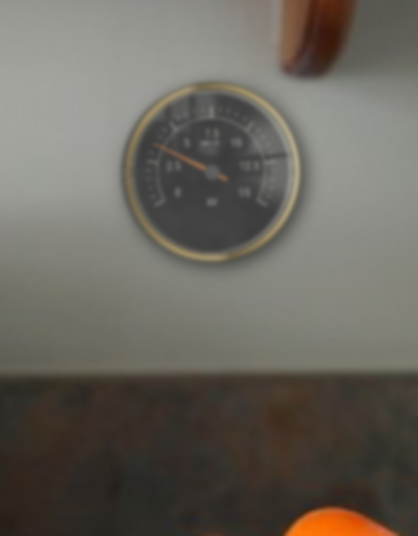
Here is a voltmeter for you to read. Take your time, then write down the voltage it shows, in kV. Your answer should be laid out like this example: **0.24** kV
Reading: **3.5** kV
